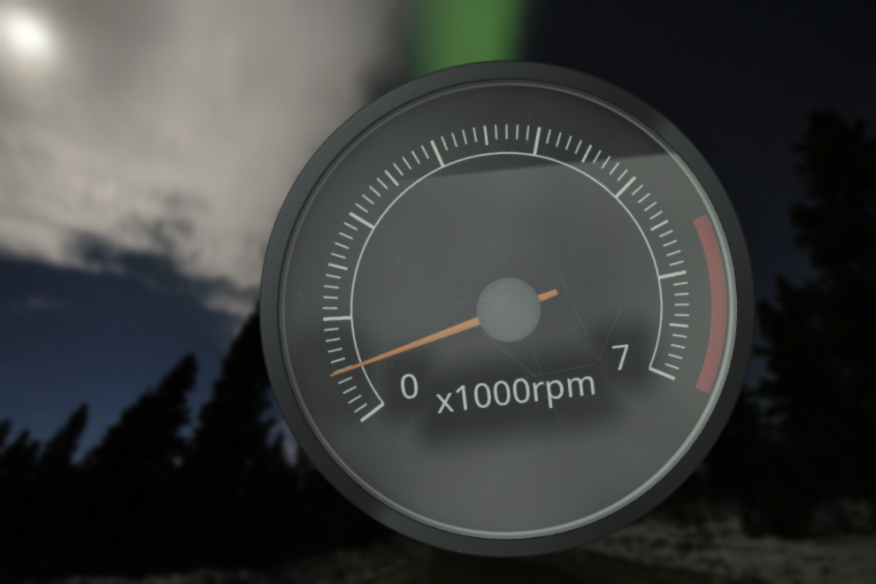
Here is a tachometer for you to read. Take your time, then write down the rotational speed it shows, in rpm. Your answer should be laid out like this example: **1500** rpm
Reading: **500** rpm
